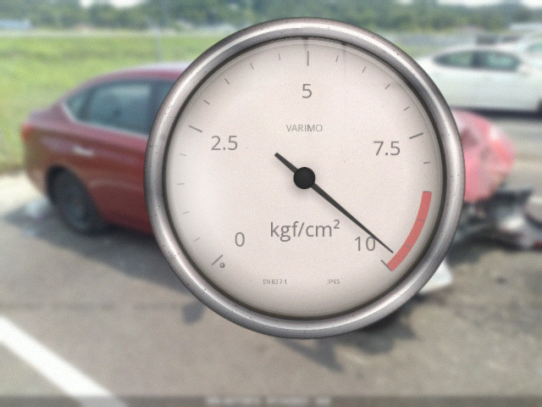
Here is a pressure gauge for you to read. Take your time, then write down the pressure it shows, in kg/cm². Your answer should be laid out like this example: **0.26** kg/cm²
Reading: **9.75** kg/cm²
